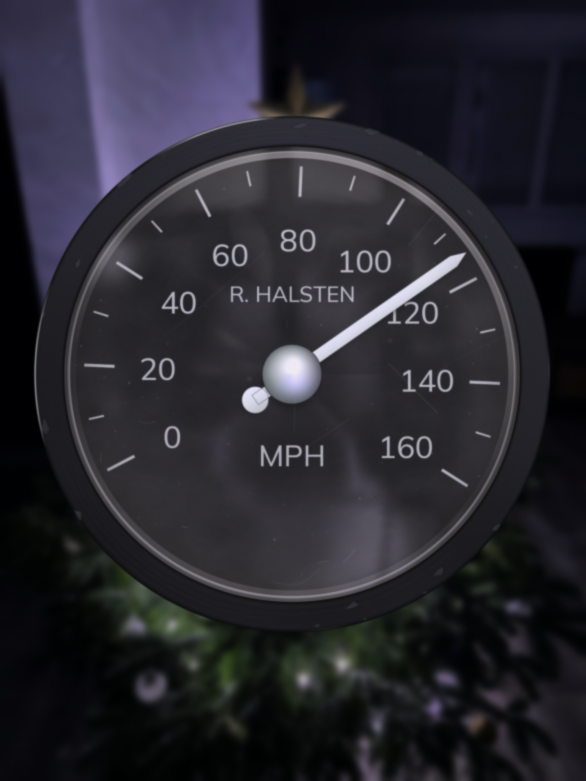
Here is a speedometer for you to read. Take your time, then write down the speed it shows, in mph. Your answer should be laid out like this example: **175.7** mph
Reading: **115** mph
